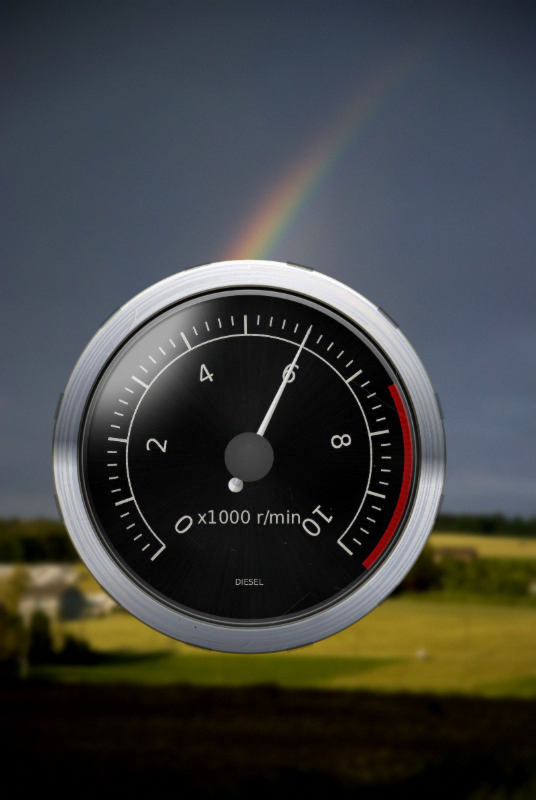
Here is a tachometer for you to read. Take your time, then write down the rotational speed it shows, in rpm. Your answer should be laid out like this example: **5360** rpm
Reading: **6000** rpm
